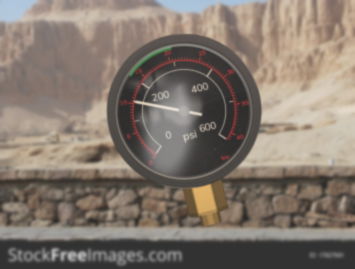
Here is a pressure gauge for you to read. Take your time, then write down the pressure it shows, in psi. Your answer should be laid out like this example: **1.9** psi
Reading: **150** psi
